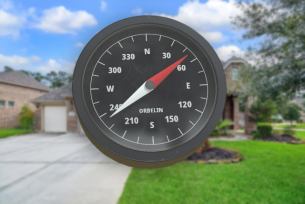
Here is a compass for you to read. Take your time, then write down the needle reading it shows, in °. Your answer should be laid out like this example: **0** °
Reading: **52.5** °
